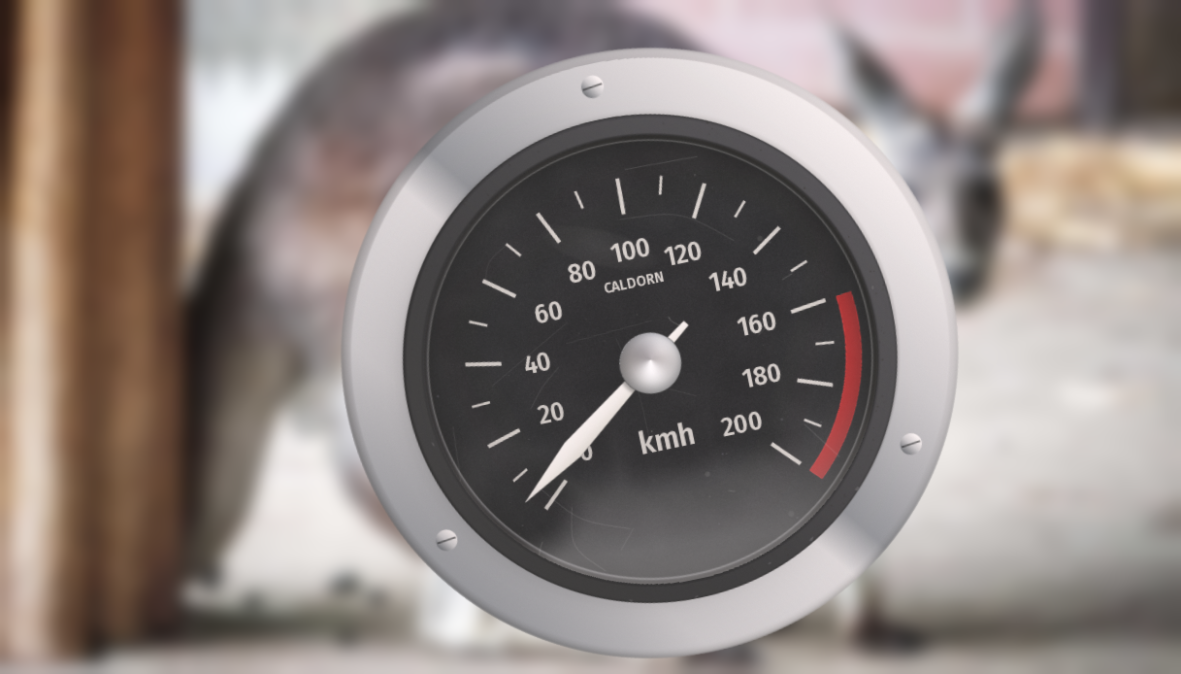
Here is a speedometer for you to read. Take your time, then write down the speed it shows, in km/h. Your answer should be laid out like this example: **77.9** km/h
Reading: **5** km/h
